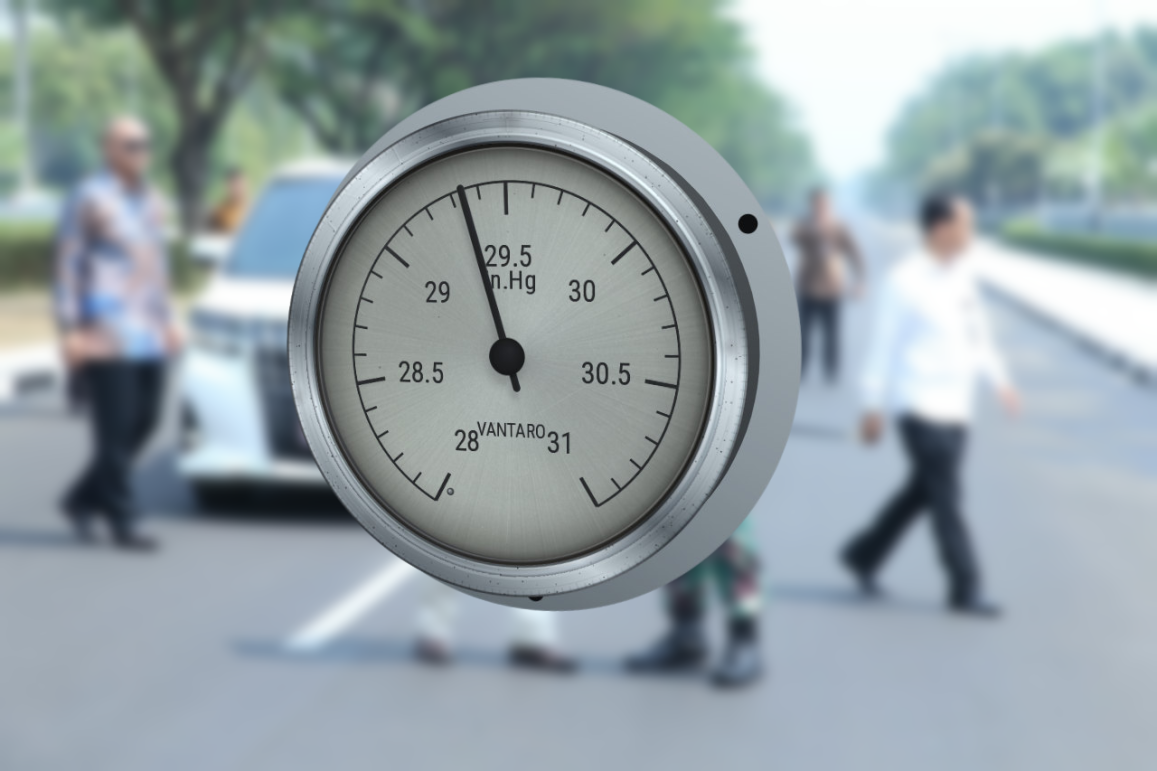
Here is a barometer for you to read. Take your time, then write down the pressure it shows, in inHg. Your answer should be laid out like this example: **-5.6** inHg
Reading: **29.35** inHg
